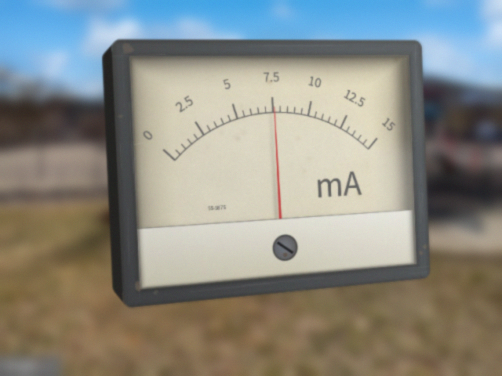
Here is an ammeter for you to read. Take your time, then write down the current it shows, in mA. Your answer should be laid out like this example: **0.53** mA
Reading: **7.5** mA
